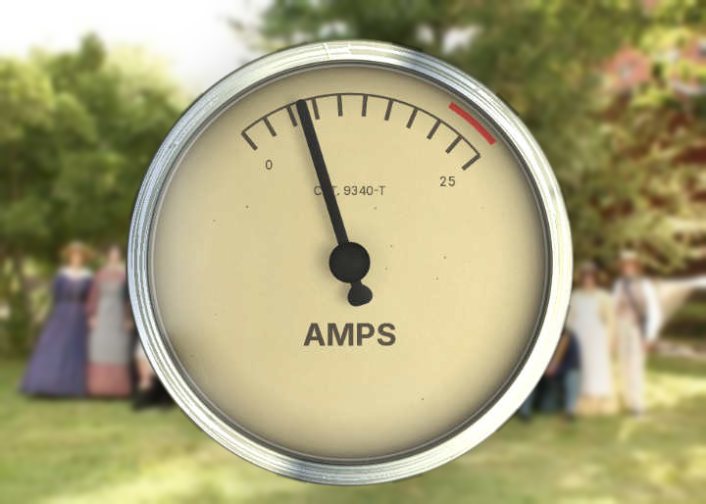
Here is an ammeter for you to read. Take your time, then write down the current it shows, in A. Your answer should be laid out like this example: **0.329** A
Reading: **6.25** A
